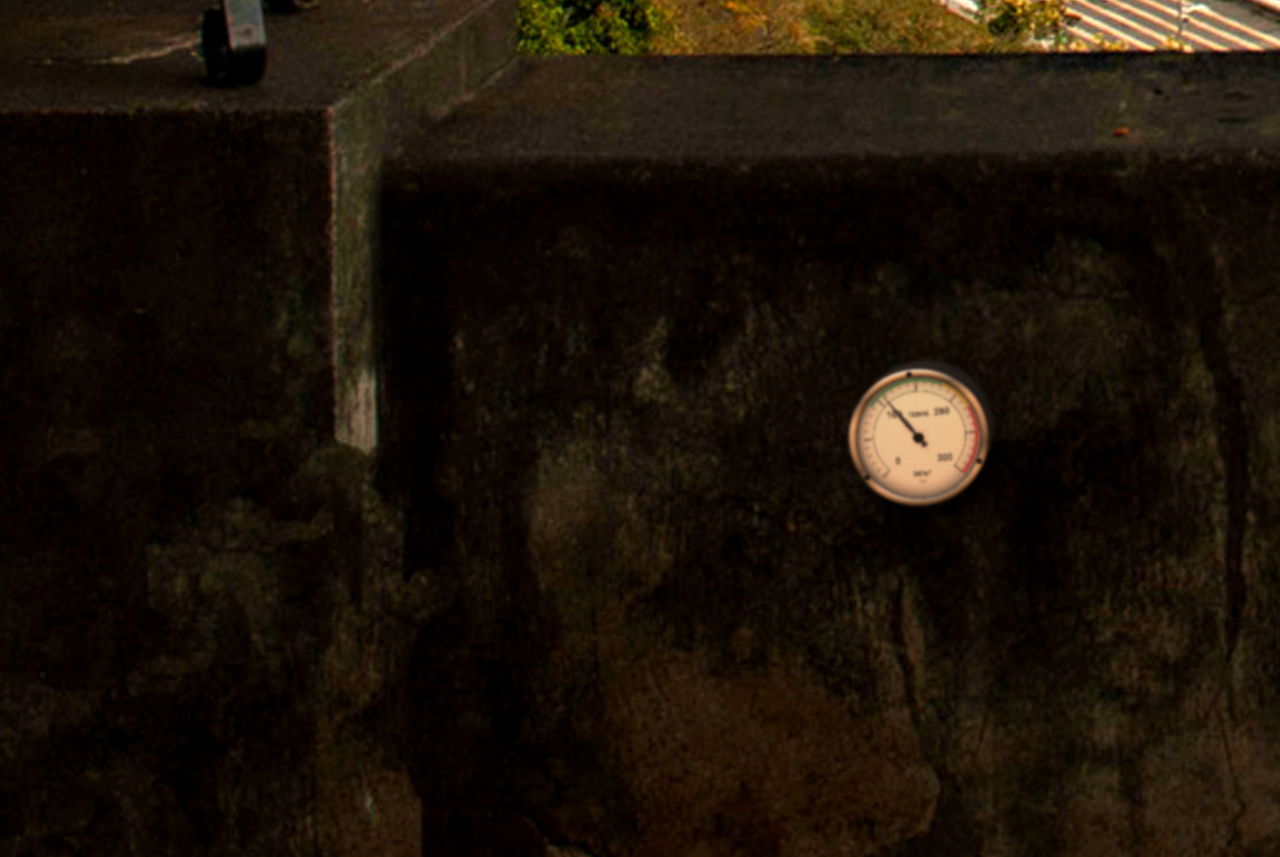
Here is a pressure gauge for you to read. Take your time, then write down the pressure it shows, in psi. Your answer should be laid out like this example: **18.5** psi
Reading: **110** psi
